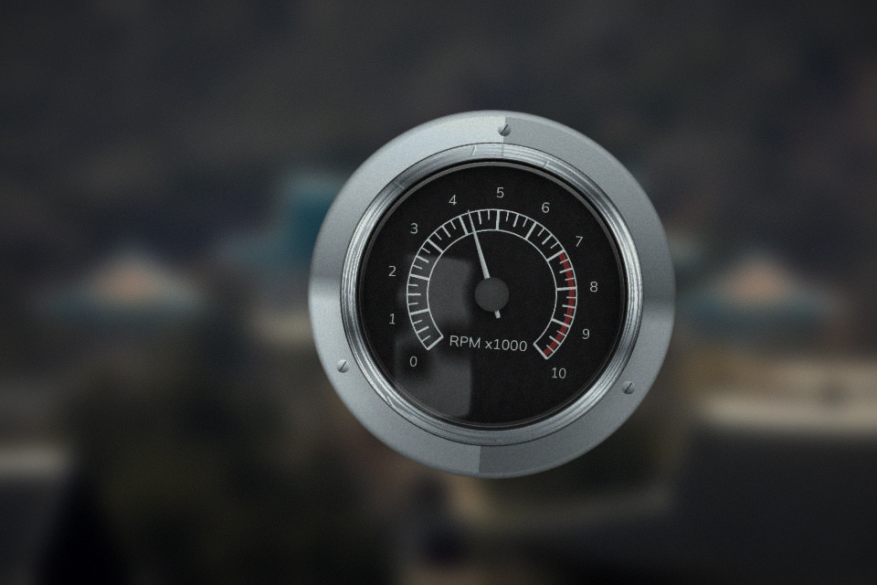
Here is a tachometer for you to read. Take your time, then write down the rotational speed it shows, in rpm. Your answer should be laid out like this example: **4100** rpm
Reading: **4250** rpm
